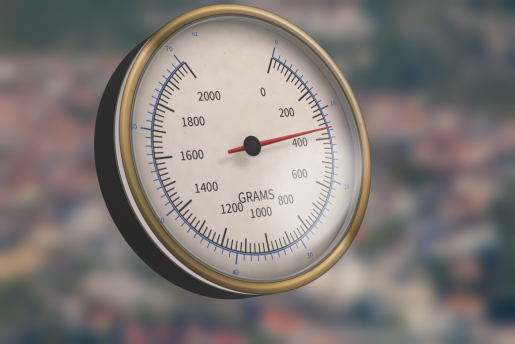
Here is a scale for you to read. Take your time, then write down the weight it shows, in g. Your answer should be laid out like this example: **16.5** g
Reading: **360** g
